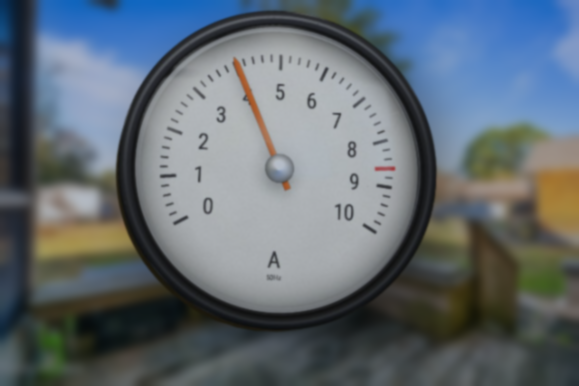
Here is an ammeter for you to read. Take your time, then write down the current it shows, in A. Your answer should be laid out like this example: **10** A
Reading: **4** A
